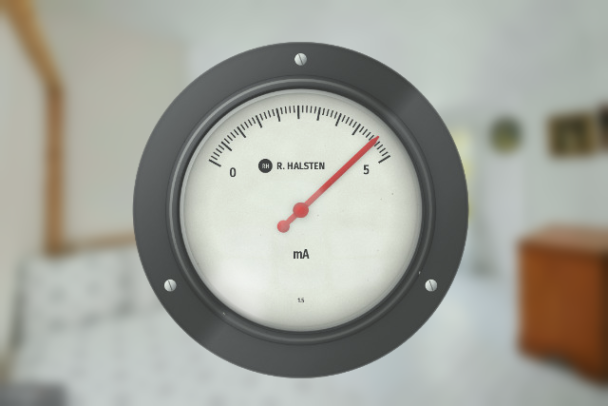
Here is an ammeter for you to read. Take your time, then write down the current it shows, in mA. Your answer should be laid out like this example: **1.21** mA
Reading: **4.5** mA
